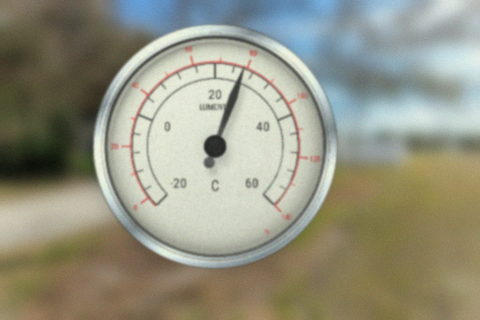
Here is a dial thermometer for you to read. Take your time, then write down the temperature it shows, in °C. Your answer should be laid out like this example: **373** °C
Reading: **26** °C
